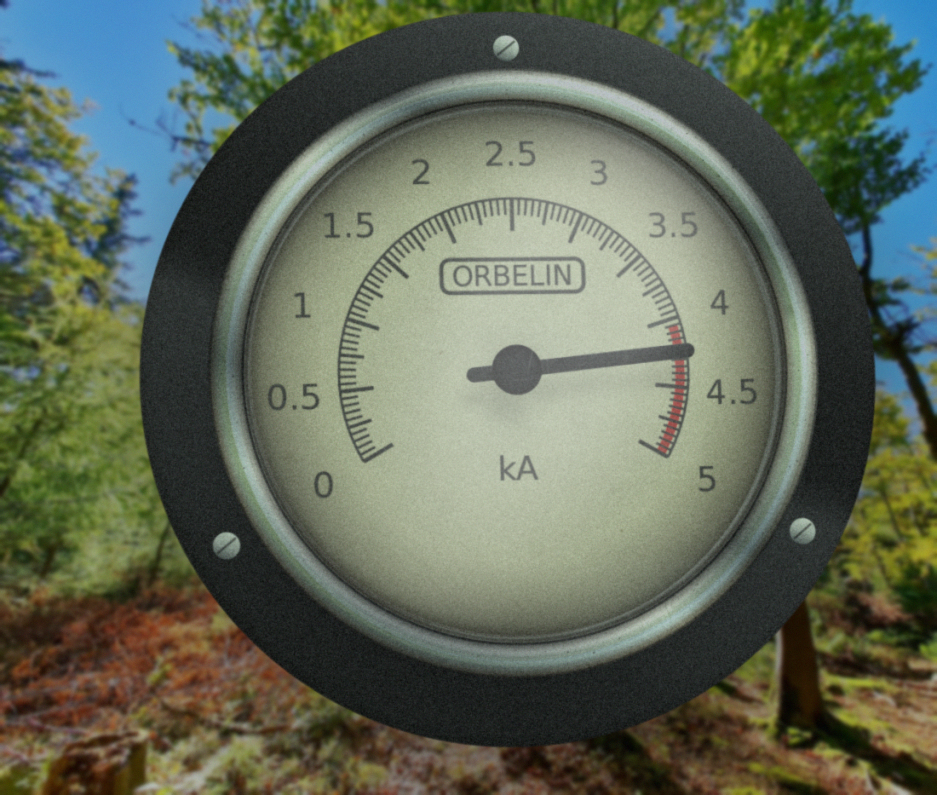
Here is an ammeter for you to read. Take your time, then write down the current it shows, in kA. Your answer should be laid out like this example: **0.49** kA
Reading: **4.25** kA
